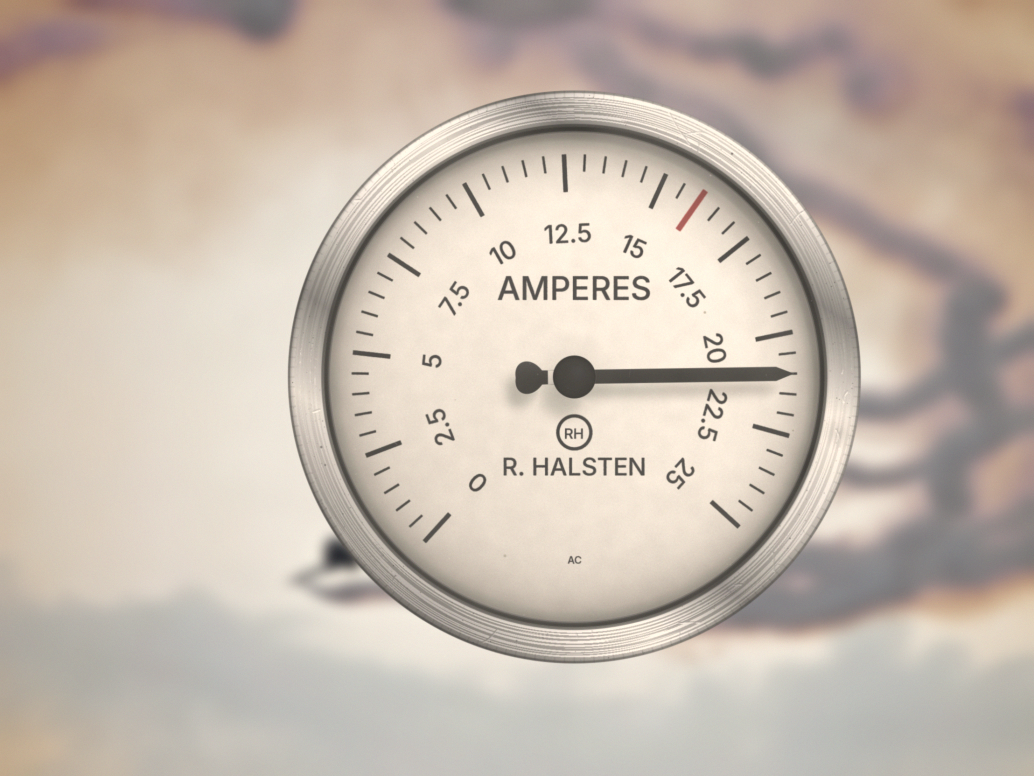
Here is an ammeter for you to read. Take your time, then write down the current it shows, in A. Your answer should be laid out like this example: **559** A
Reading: **21** A
